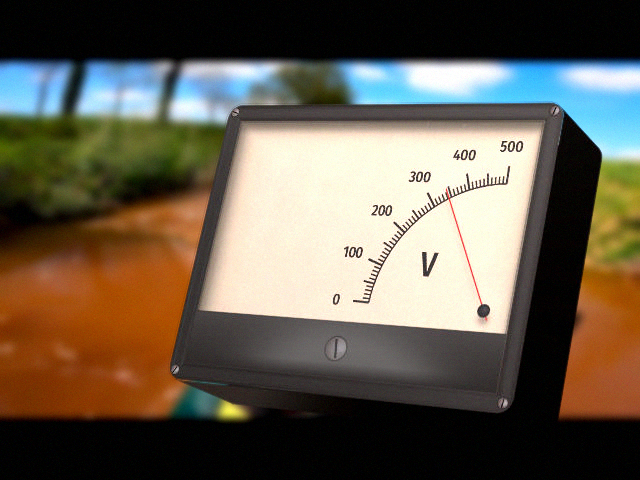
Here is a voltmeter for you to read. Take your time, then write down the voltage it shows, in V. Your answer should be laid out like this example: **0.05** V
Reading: **350** V
